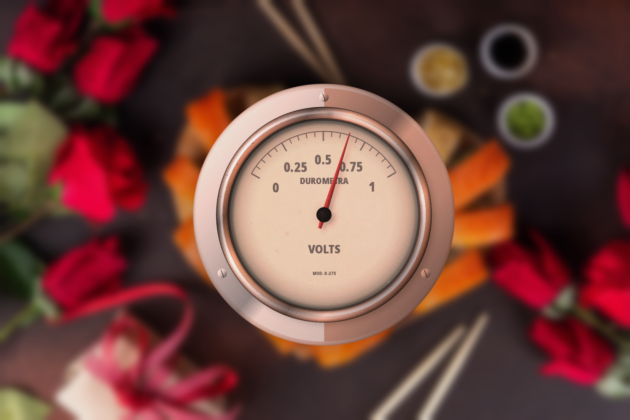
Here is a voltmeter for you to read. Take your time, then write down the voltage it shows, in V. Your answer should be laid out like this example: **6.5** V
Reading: **0.65** V
